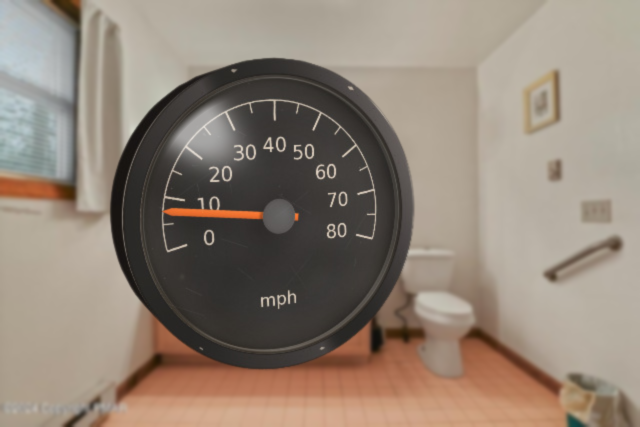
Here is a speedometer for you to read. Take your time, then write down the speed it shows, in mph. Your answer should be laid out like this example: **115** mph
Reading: **7.5** mph
